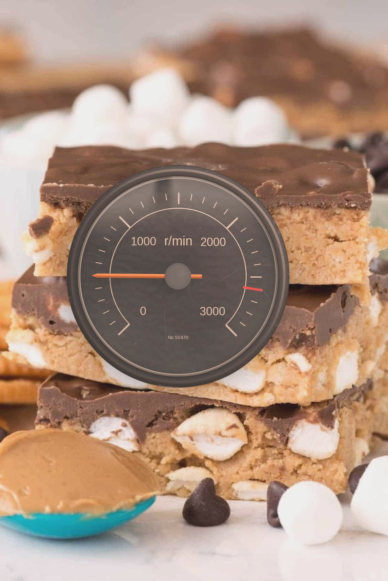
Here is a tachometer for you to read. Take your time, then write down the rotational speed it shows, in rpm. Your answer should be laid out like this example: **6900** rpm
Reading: **500** rpm
